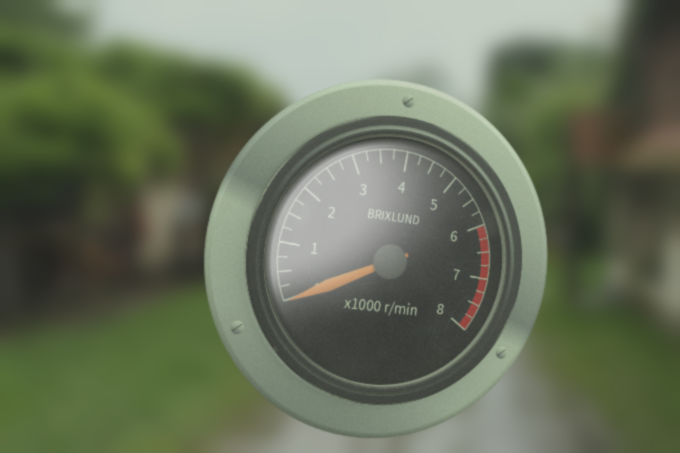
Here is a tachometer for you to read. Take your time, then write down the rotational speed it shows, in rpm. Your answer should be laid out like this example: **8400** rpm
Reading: **0** rpm
